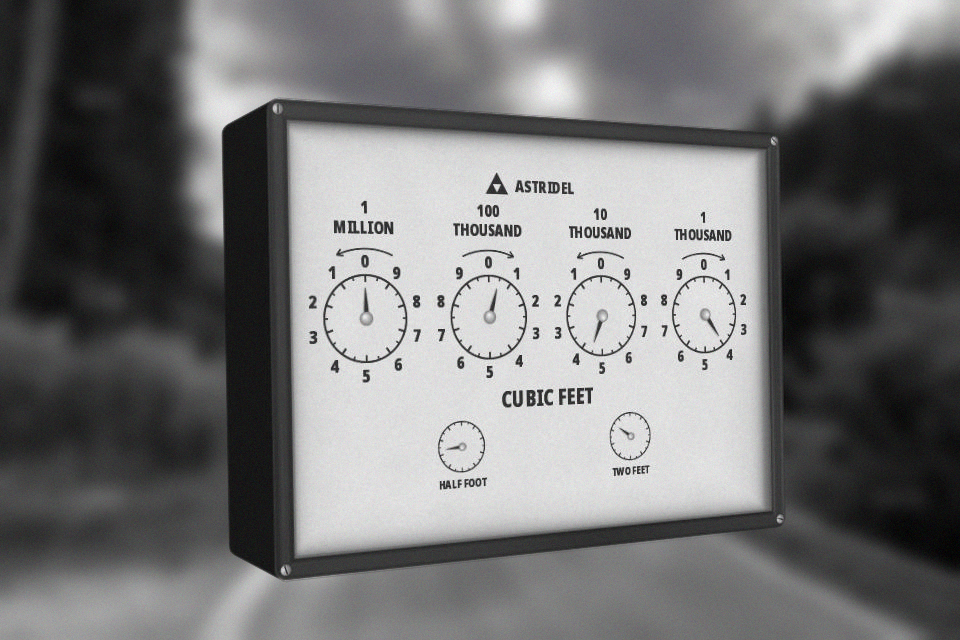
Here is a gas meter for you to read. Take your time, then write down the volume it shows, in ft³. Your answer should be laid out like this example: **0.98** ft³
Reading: **4400** ft³
